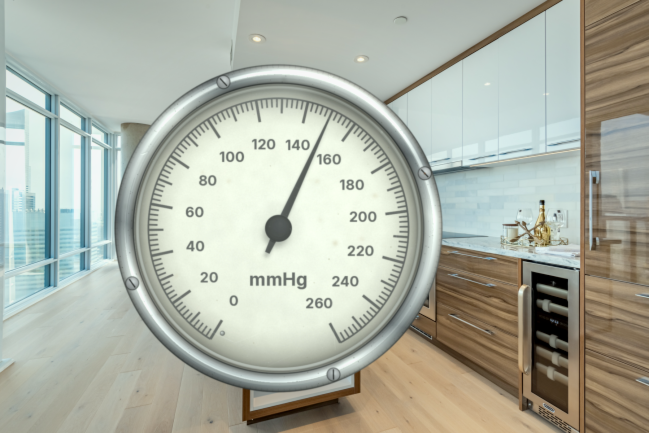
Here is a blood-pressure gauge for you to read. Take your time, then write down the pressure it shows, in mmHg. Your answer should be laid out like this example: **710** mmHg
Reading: **150** mmHg
